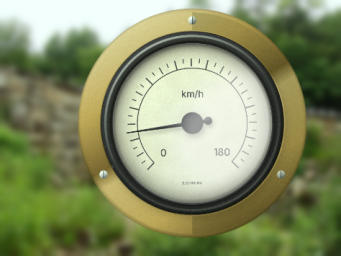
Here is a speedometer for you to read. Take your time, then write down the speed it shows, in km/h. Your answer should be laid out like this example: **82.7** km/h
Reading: **25** km/h
